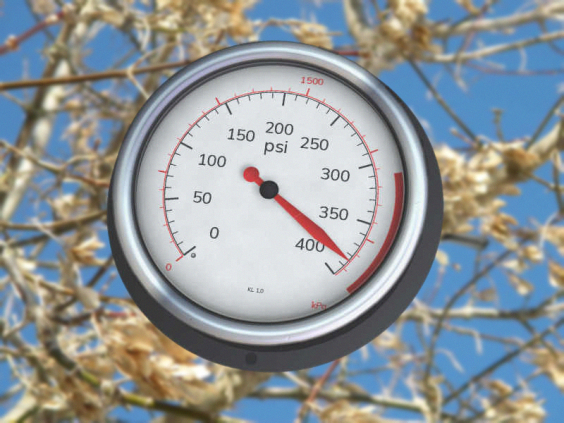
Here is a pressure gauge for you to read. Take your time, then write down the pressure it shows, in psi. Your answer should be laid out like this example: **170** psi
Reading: **385** psi
